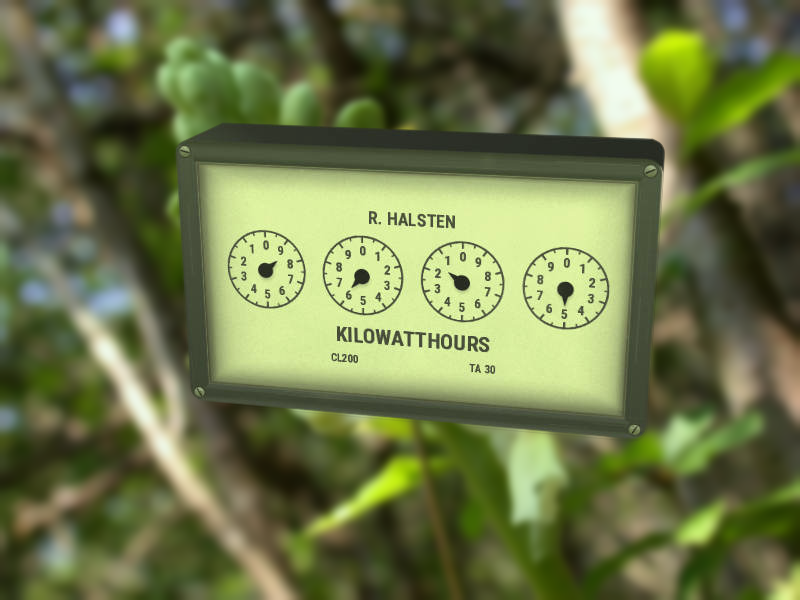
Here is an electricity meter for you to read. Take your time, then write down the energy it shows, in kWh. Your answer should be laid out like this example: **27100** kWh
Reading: **8615** kWh
